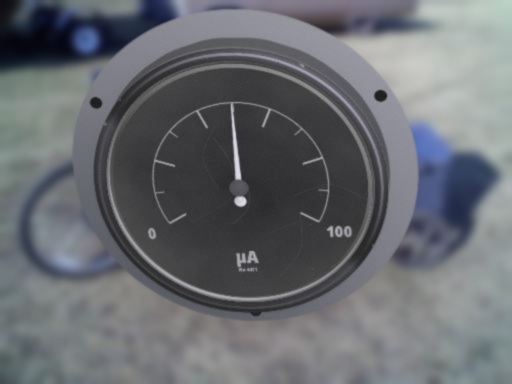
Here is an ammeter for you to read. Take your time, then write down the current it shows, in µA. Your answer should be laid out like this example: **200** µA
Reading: **50** µA
